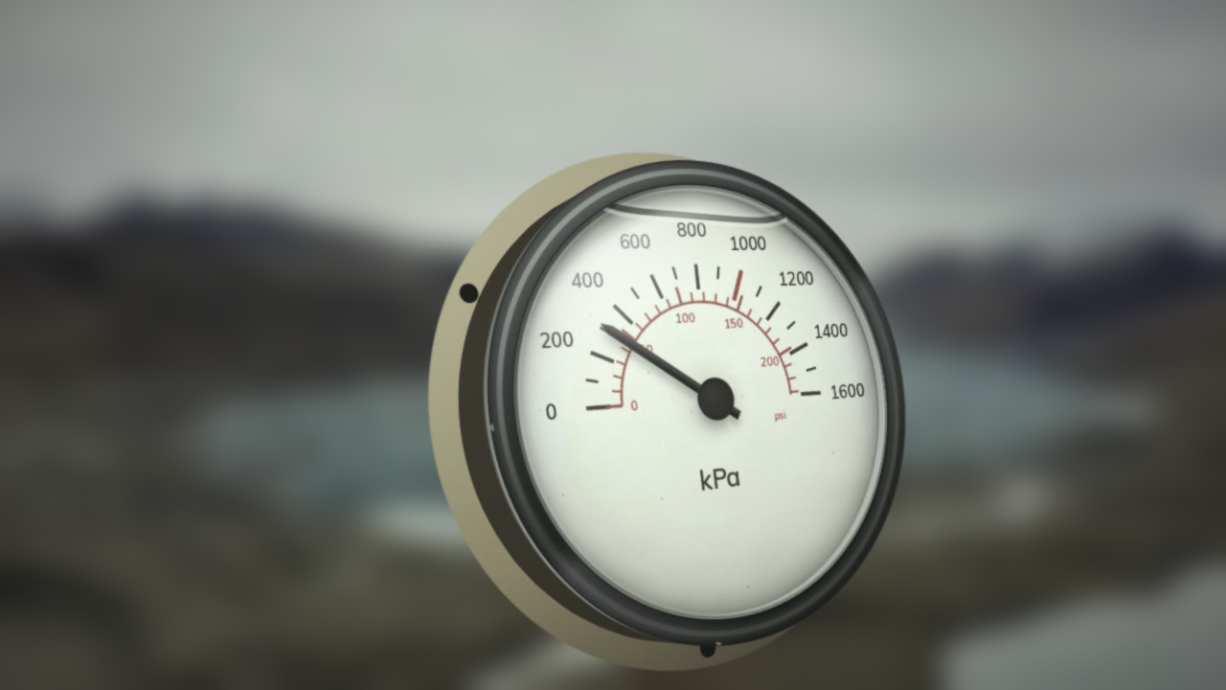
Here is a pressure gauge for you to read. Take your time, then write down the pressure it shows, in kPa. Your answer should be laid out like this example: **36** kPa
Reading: **300** kPa
